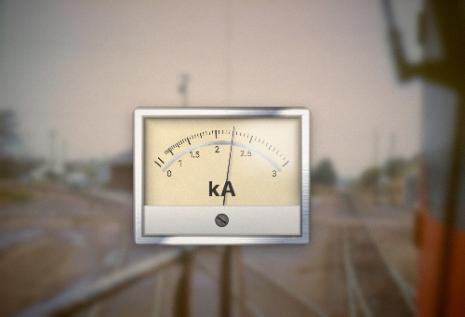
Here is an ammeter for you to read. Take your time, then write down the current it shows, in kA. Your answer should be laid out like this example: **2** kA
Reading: **2.25** kA
